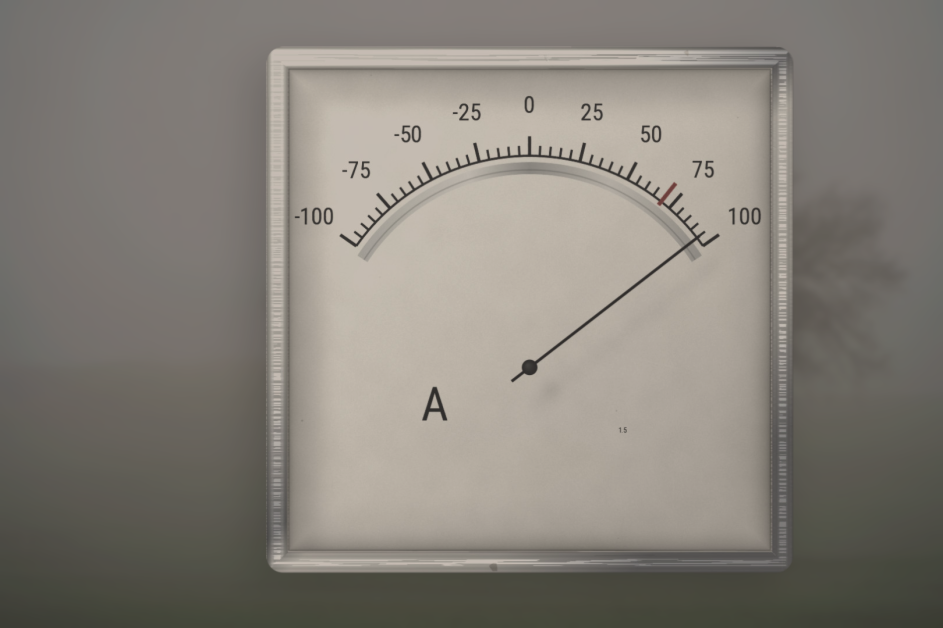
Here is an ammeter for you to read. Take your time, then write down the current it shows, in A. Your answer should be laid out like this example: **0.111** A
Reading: **95** A
